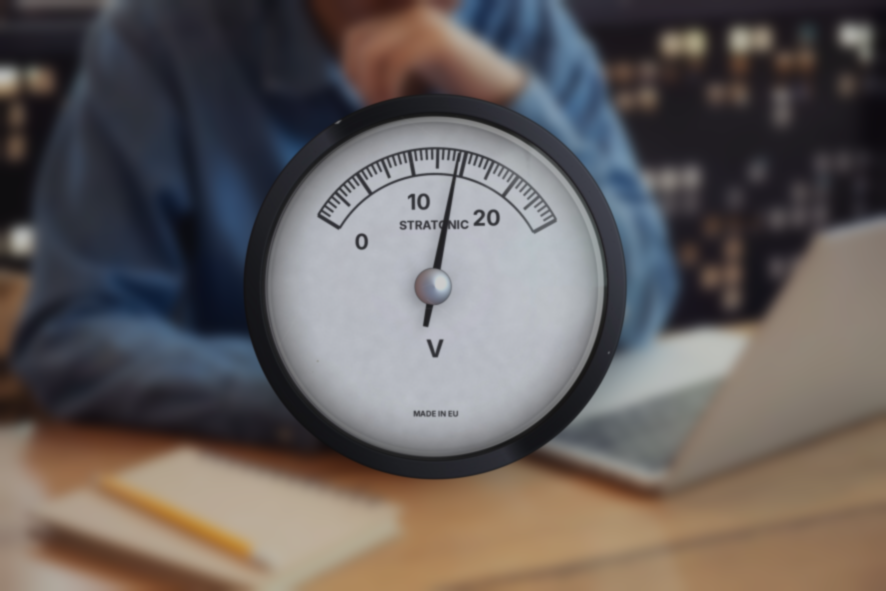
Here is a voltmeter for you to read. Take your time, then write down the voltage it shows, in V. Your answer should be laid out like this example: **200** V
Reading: **14.5** V
